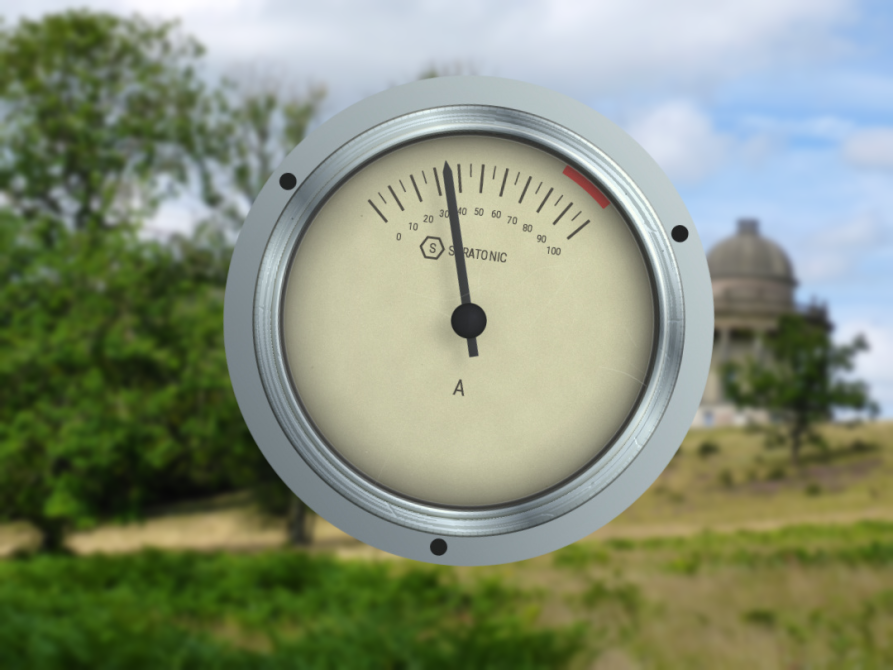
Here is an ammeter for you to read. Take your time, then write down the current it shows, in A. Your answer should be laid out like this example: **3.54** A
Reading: **35** A
